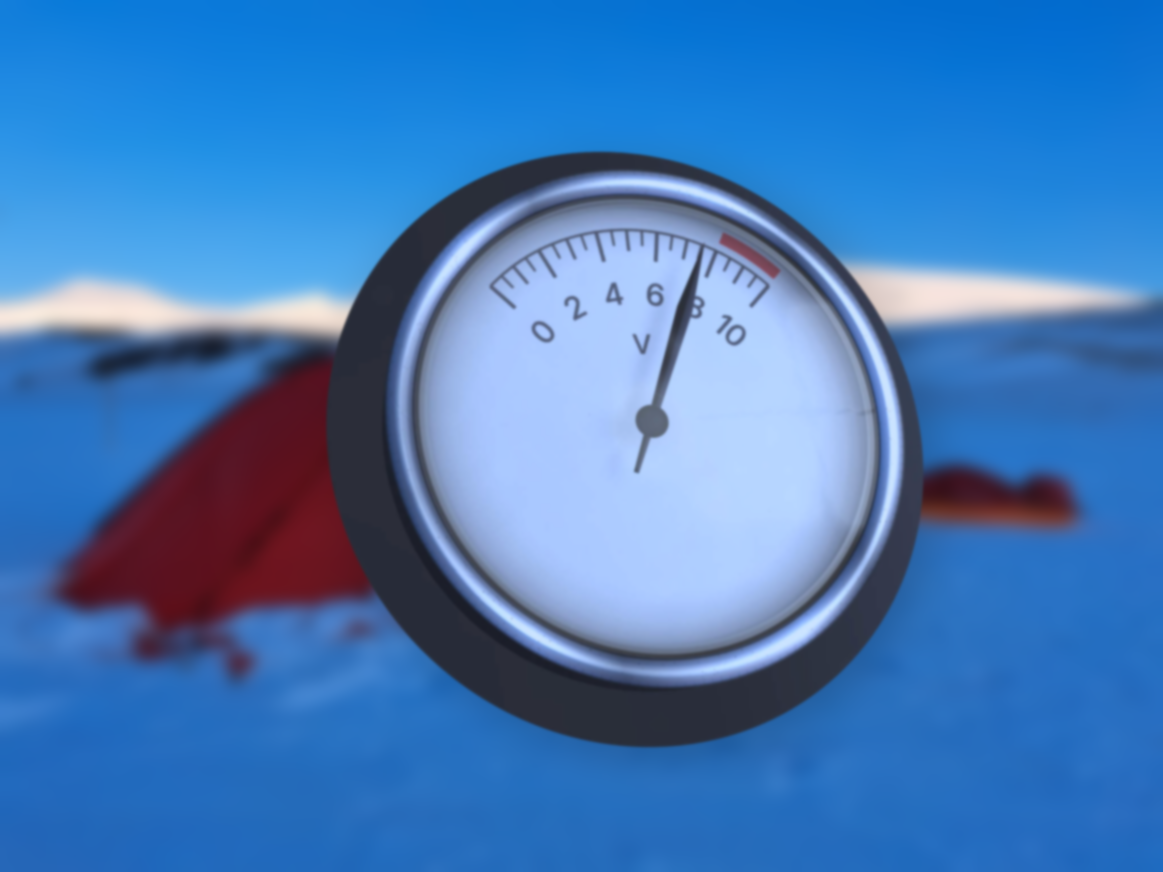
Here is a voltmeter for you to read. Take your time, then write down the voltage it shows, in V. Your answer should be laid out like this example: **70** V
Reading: **7.5** V
